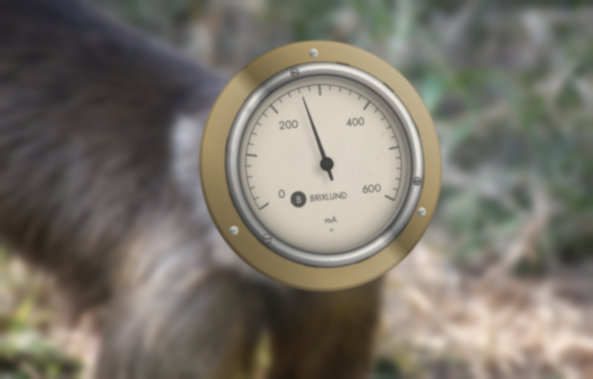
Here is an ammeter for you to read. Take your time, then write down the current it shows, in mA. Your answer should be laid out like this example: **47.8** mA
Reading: **260** mA
